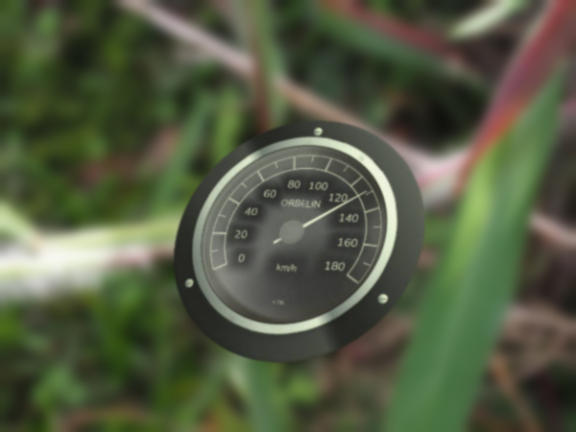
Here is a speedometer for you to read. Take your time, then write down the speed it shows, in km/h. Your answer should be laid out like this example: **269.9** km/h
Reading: **130** km/h
